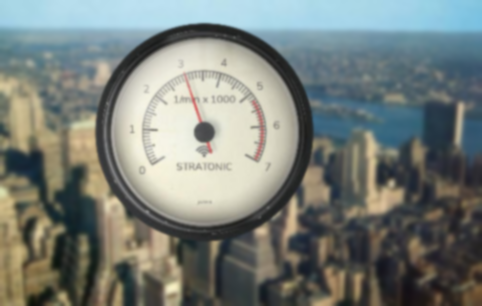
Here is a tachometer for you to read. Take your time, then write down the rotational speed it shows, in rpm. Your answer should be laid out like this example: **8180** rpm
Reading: **3000** rpm
